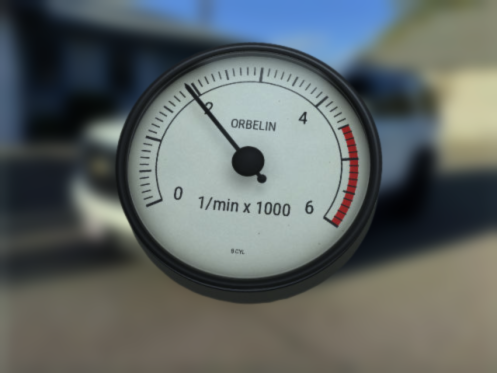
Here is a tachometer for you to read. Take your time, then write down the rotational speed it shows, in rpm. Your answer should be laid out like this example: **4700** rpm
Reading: **1900** rpm
